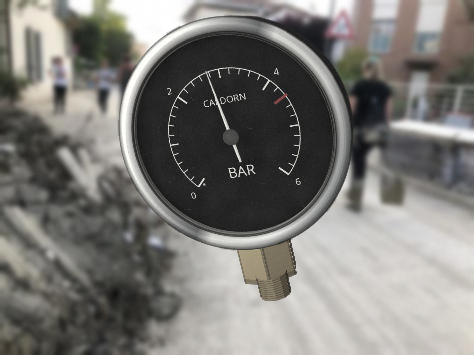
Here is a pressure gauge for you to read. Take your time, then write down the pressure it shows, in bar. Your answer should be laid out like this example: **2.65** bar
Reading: **2.8** bar
